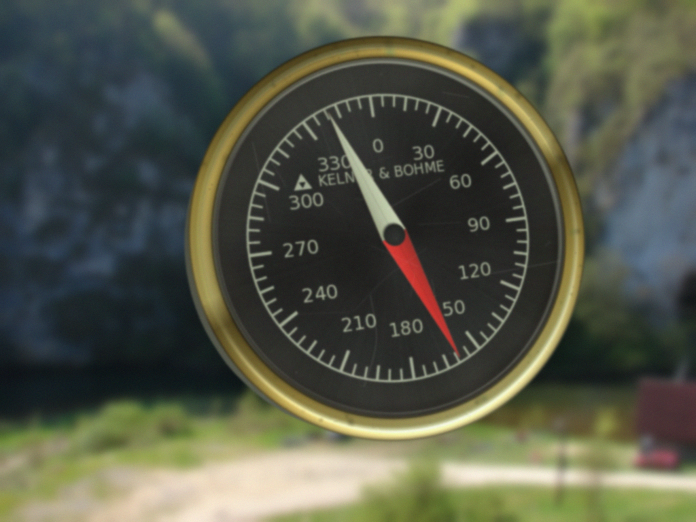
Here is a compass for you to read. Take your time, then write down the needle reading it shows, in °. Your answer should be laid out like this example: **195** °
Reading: **160** °
